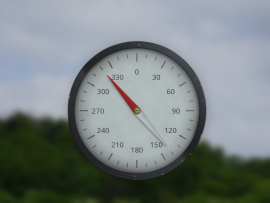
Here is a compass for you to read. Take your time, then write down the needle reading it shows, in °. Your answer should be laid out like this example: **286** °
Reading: **320** °
